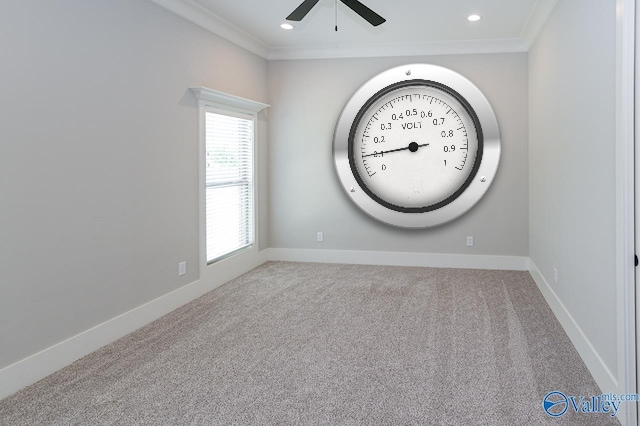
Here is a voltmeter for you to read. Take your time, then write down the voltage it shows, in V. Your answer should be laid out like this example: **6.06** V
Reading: **0.1** V
